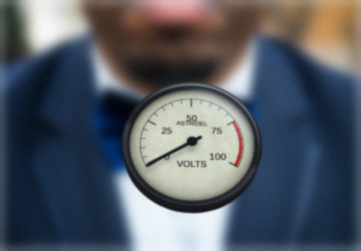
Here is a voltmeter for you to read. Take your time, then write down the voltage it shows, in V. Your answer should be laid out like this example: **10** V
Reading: **0** V
